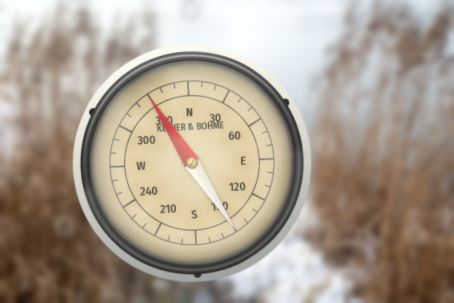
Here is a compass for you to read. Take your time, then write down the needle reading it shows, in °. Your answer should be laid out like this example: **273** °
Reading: **330** °
